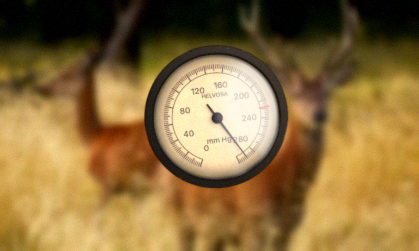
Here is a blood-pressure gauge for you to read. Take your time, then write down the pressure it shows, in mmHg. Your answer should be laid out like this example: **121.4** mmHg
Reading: **290** mmHg
